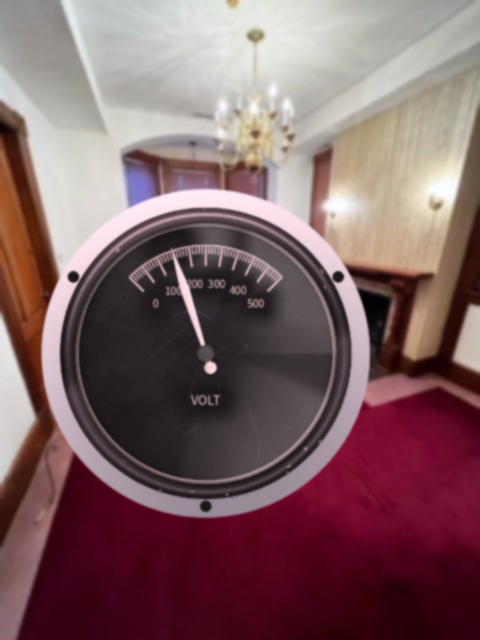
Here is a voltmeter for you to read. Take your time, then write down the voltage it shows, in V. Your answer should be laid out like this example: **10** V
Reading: **150** V
